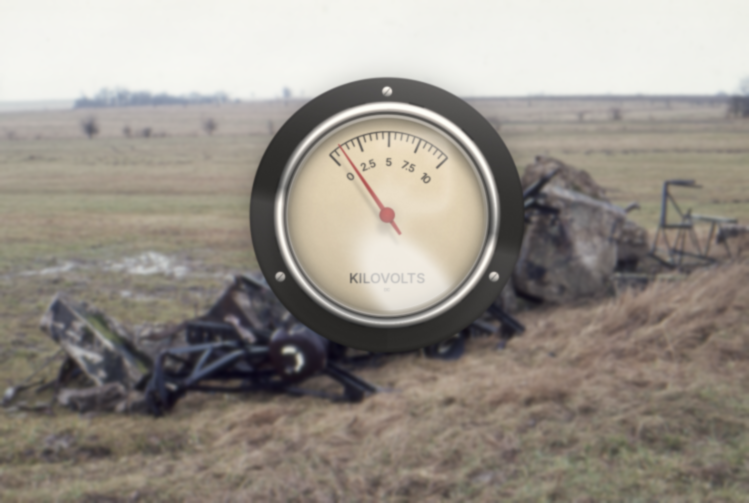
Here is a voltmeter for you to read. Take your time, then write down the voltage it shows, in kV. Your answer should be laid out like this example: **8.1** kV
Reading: **1** kV
